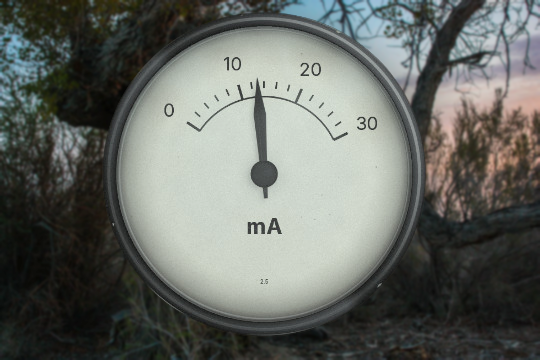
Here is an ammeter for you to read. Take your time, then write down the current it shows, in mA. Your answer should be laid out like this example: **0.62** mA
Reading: **13** mA
